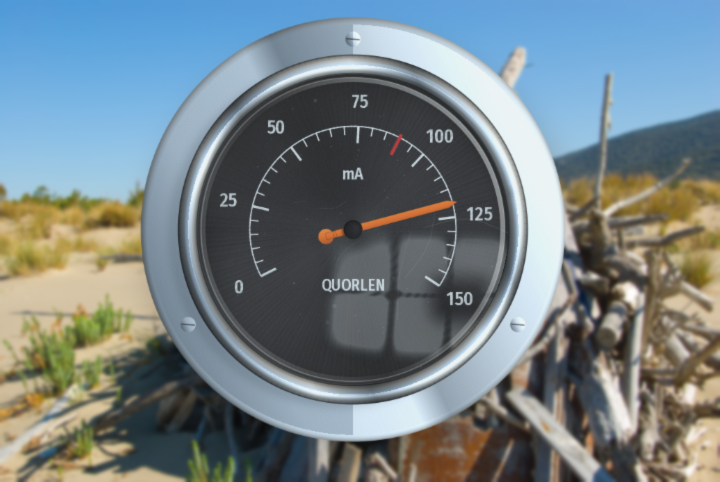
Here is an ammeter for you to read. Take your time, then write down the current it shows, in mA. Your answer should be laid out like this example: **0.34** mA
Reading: **120** mA
